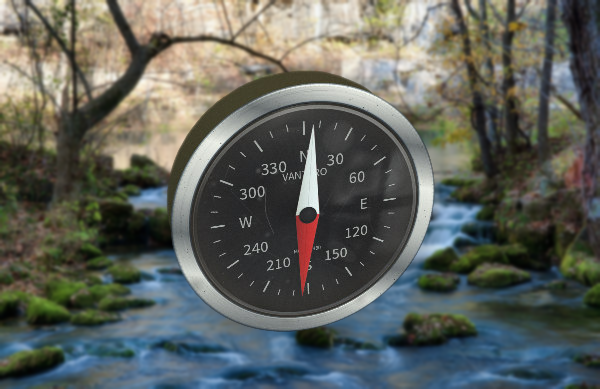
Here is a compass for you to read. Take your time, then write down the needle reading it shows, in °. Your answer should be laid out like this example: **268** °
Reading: **185** °
